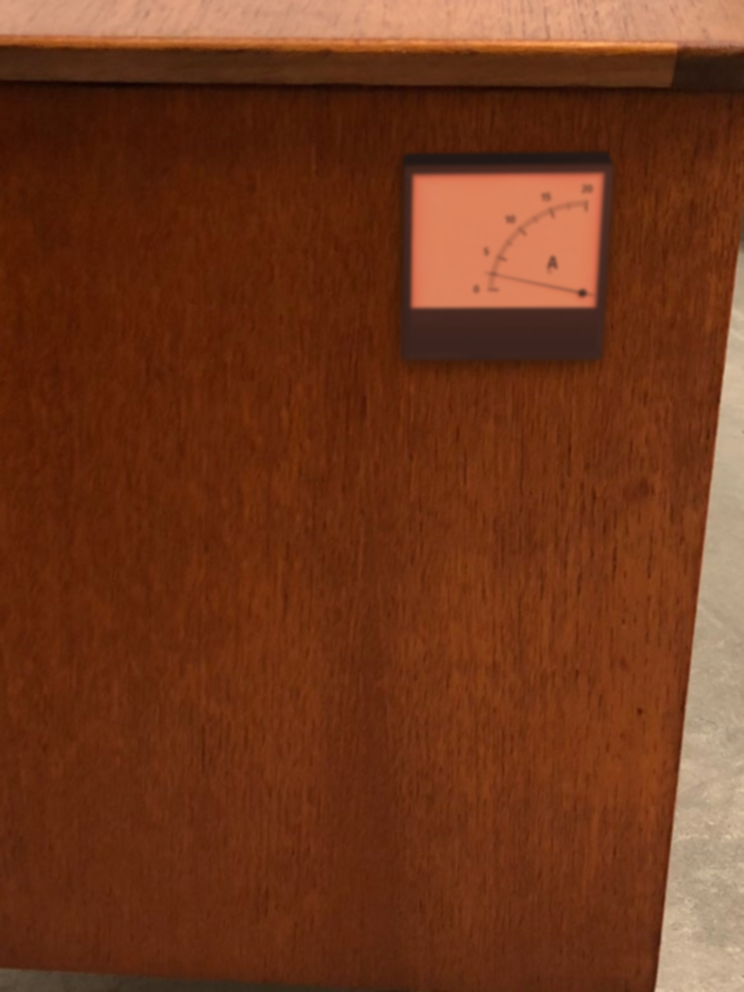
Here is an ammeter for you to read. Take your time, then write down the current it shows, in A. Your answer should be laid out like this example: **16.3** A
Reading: **2.5** A
